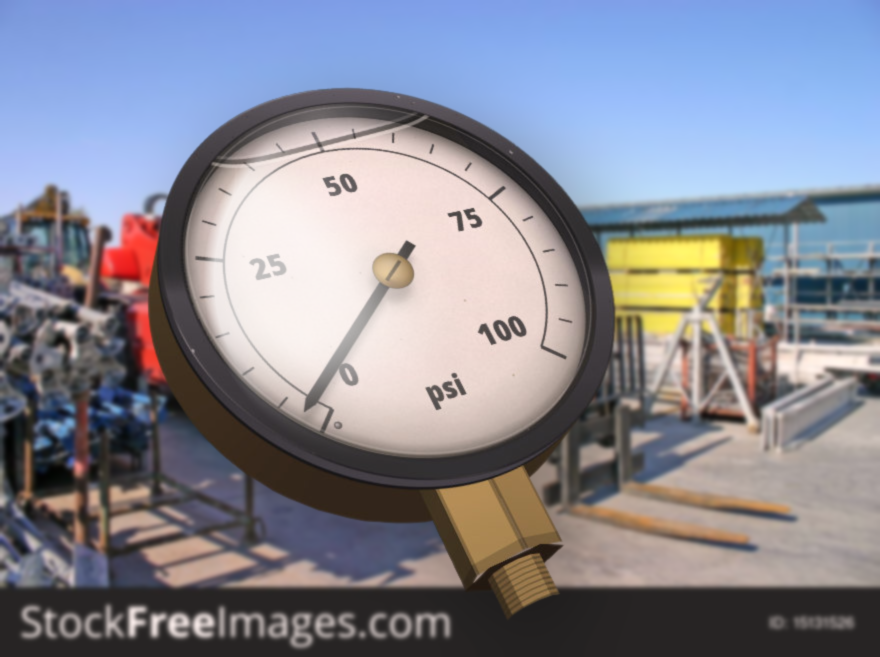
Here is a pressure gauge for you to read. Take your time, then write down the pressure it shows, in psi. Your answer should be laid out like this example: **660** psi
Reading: **2.5** psi
